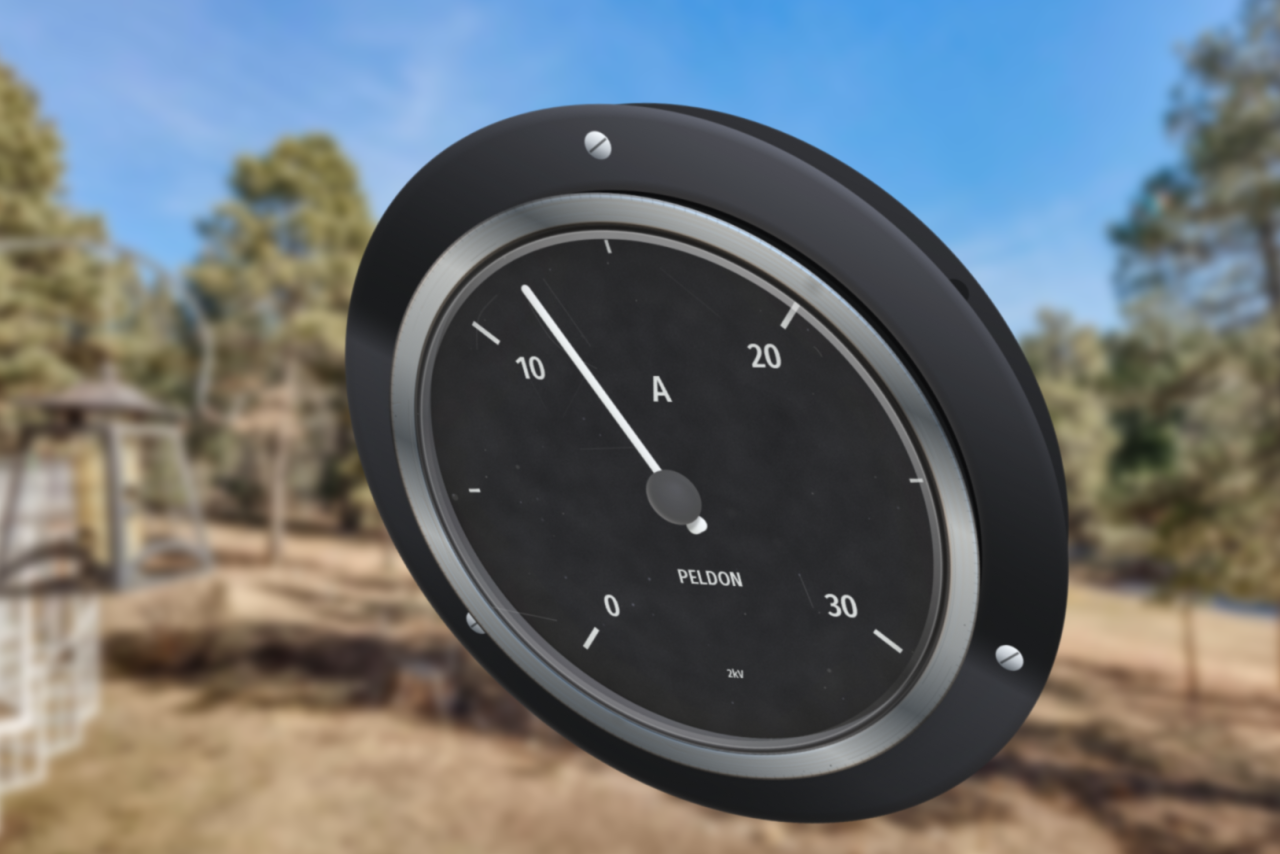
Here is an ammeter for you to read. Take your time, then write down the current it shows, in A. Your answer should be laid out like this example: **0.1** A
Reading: **12.5** A
